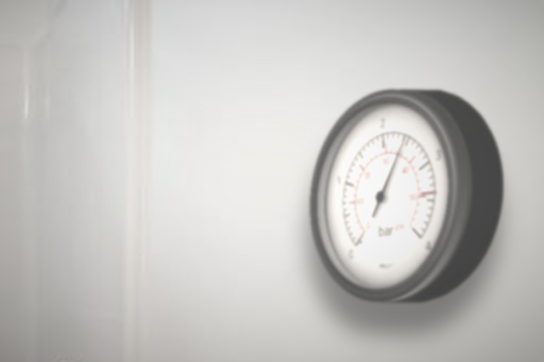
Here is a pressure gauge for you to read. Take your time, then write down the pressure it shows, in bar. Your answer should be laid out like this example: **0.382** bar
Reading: **2.5** bar
